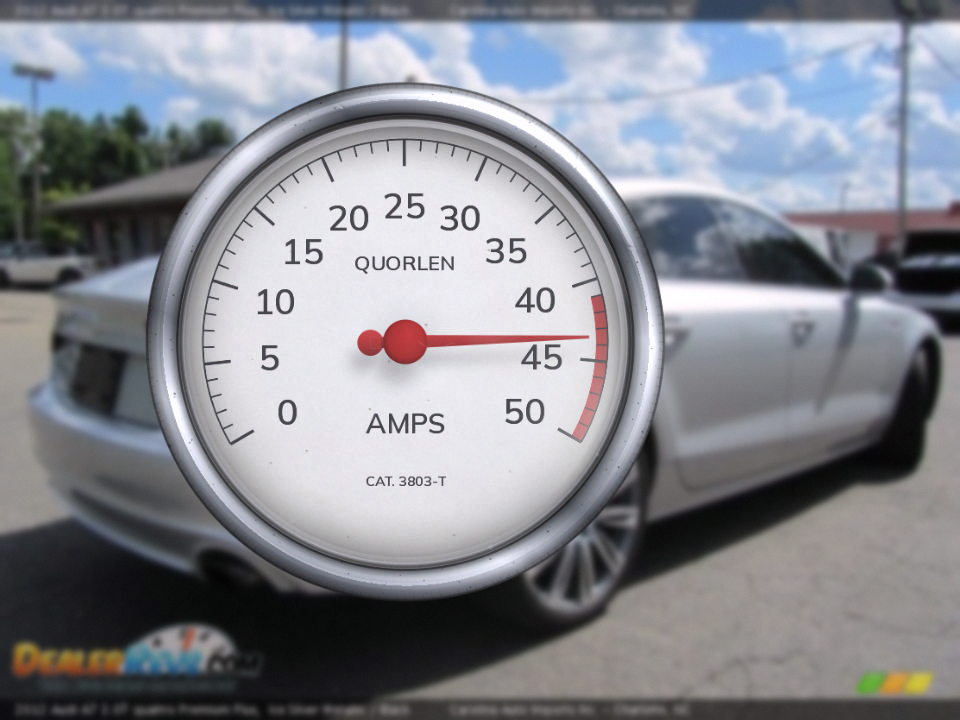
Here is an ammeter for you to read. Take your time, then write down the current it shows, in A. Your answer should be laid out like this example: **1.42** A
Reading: **43.5** A
